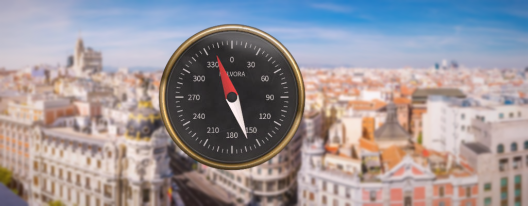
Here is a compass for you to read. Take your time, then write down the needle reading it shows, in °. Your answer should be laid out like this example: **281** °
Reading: **340** °
